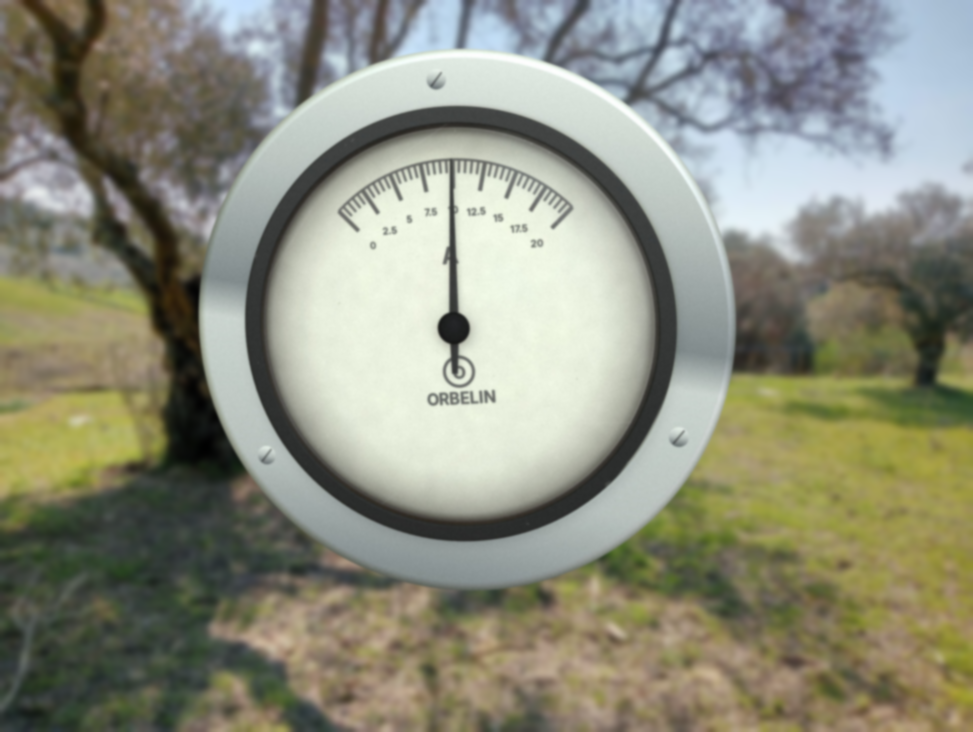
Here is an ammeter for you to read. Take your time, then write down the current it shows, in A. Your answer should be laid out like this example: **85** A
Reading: **10** A
